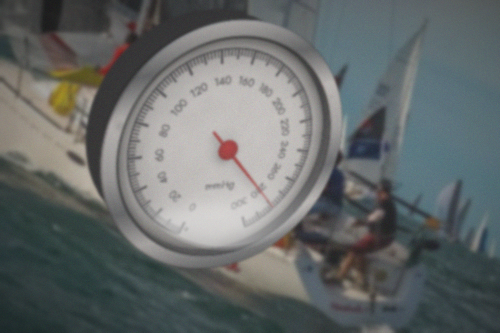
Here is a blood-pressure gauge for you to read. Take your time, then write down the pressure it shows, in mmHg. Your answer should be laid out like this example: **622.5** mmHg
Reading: **280** mmHg
